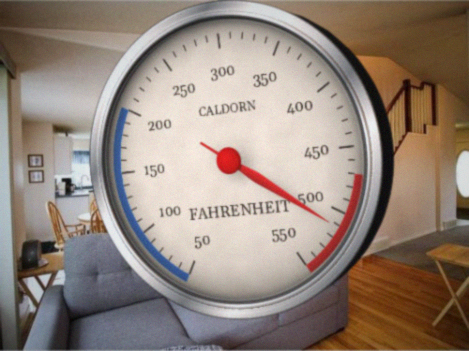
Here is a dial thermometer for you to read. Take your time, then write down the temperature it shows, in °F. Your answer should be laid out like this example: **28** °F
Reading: **510** °F
